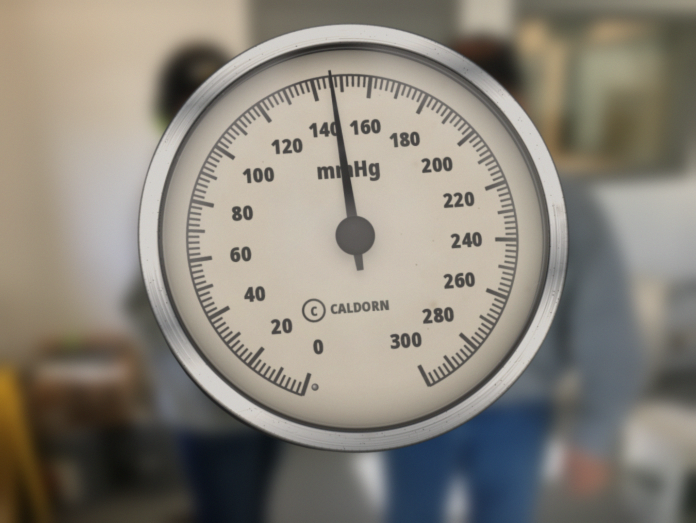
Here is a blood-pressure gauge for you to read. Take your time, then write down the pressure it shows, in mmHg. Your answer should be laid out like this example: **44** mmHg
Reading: **146** mmHg
